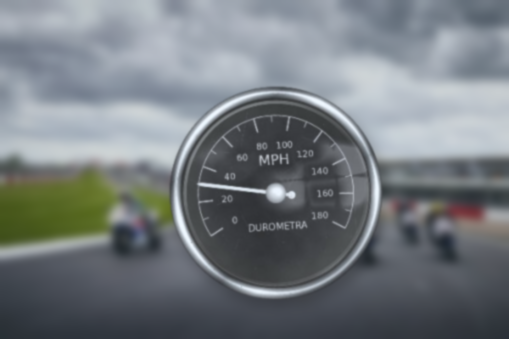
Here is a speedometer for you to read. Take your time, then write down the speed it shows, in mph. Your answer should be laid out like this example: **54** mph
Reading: **30** mph
